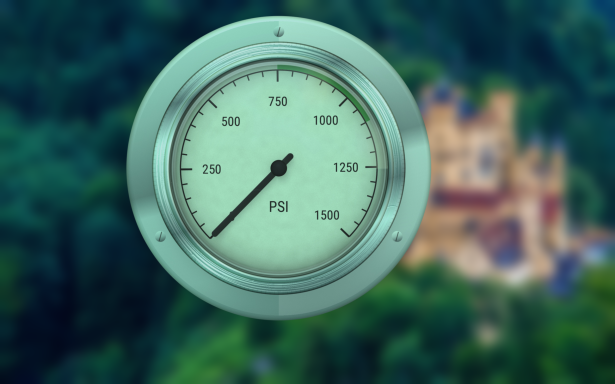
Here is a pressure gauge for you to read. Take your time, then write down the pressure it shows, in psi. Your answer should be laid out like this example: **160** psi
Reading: **0** psi
